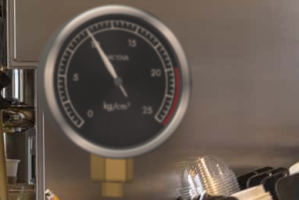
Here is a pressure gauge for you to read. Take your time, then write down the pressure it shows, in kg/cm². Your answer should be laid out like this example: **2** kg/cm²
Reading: **10** kg/cm²
